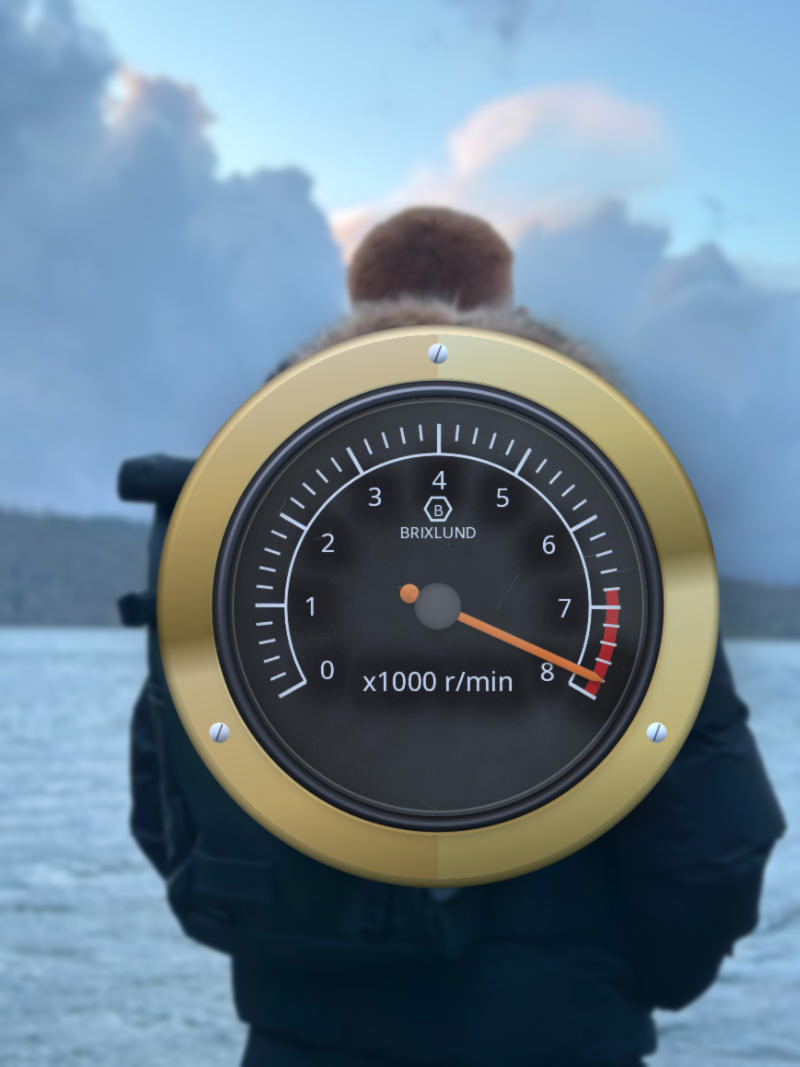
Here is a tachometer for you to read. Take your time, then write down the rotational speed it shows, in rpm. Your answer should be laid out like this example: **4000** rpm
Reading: **7800** rpm
